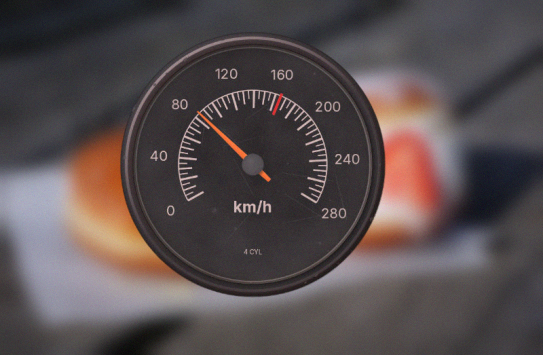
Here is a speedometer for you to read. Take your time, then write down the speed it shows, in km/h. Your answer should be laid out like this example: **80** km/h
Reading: **85** km/h
